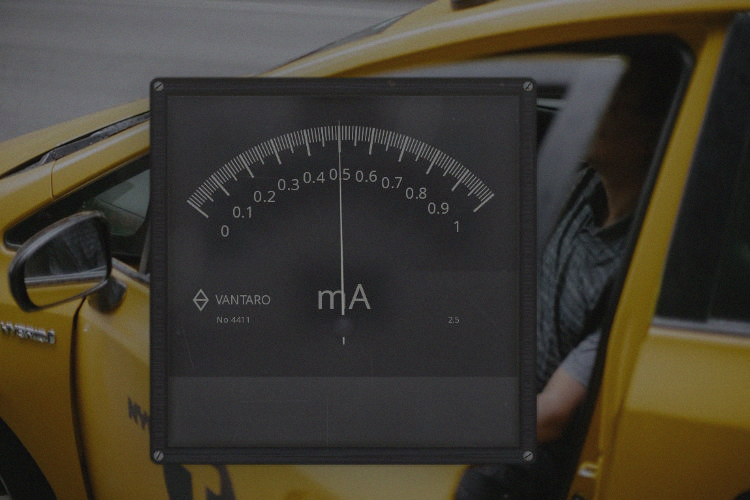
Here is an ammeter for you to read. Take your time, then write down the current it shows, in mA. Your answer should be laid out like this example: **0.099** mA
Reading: **0.5** mA
